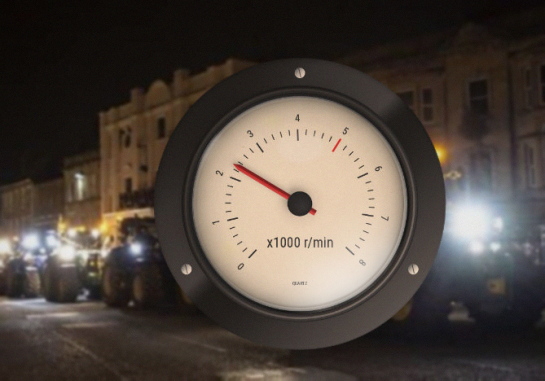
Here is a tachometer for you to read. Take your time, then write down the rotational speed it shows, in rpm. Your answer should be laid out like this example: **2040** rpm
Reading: **2300** rpm
